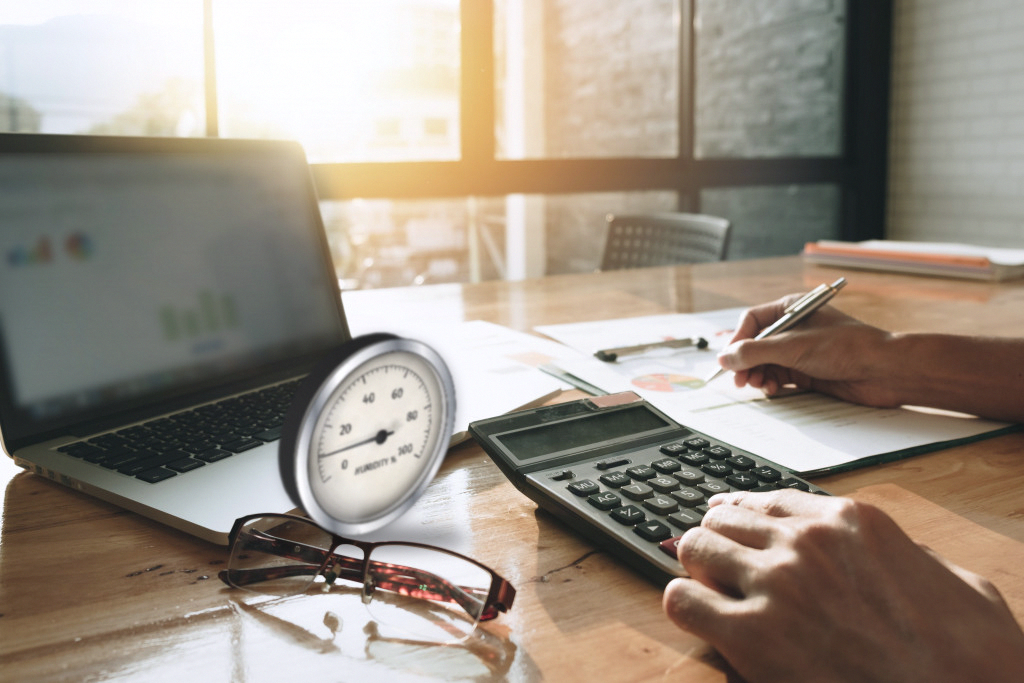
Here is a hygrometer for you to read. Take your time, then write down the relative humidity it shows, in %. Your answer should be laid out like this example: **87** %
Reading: **10** %
